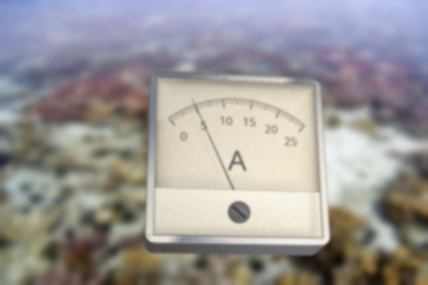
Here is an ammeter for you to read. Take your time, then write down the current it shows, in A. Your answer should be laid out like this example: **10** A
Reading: **5** A
